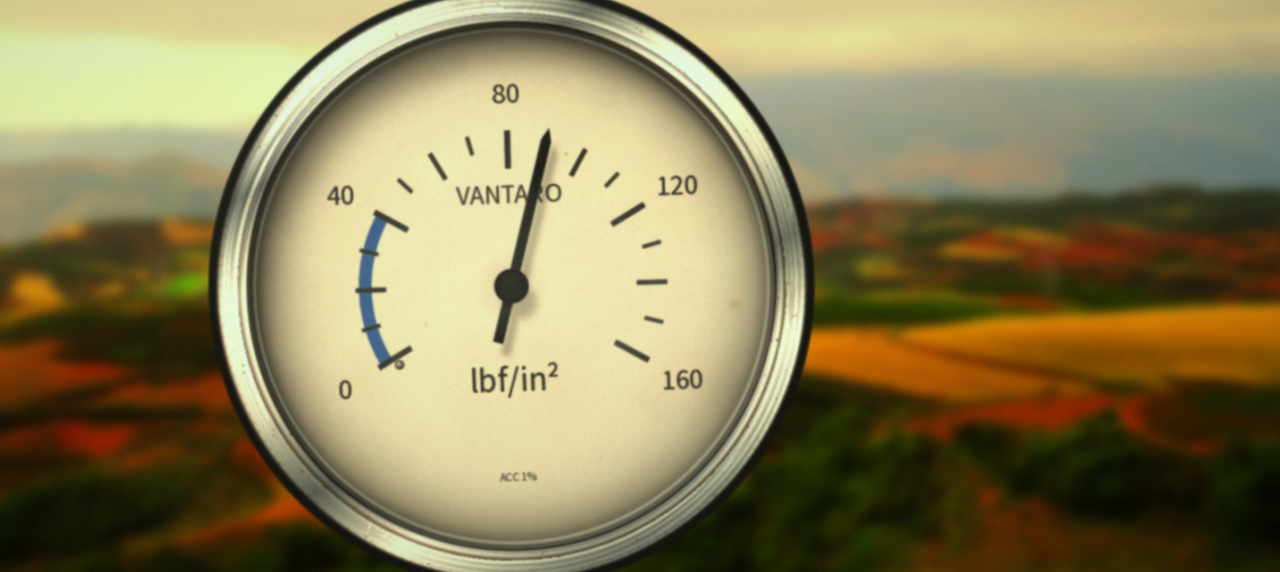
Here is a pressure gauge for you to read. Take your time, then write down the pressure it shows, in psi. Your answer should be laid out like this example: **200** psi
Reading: **90** psi
